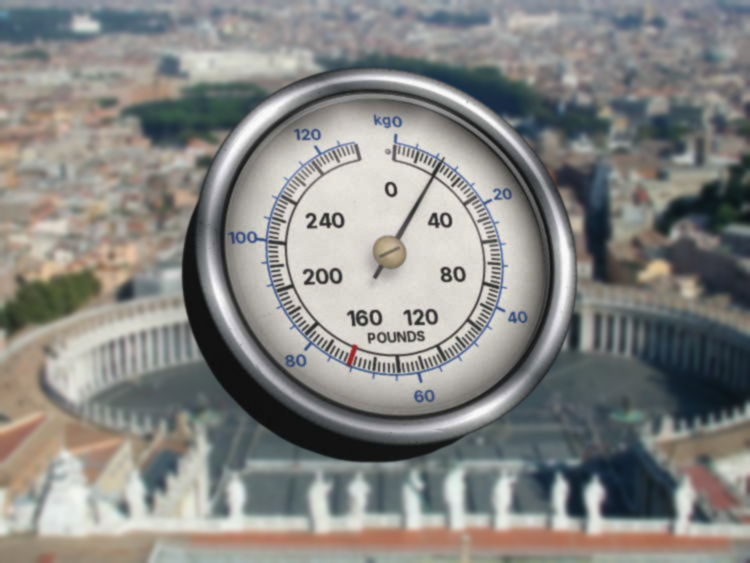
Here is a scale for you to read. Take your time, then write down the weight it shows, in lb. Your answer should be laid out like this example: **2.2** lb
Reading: **20** lb
